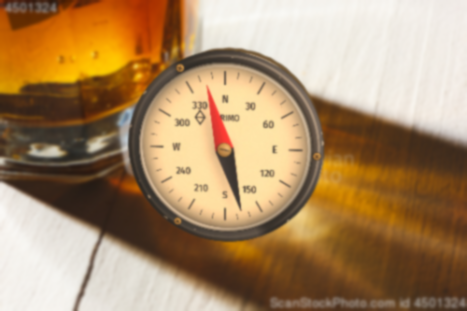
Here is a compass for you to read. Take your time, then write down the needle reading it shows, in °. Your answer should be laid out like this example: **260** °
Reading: **345** °
